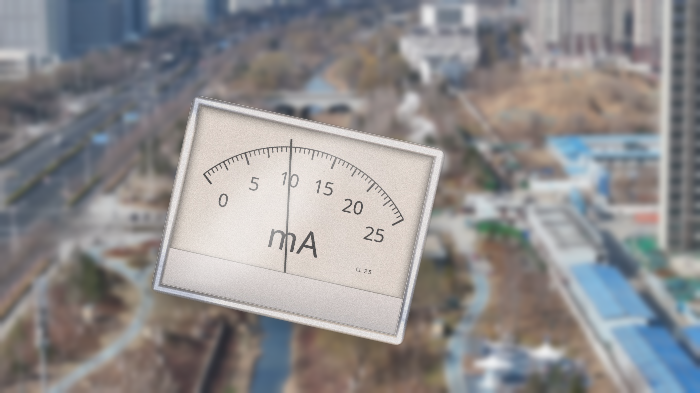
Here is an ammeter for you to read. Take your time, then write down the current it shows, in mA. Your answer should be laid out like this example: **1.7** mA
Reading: **10** mA
